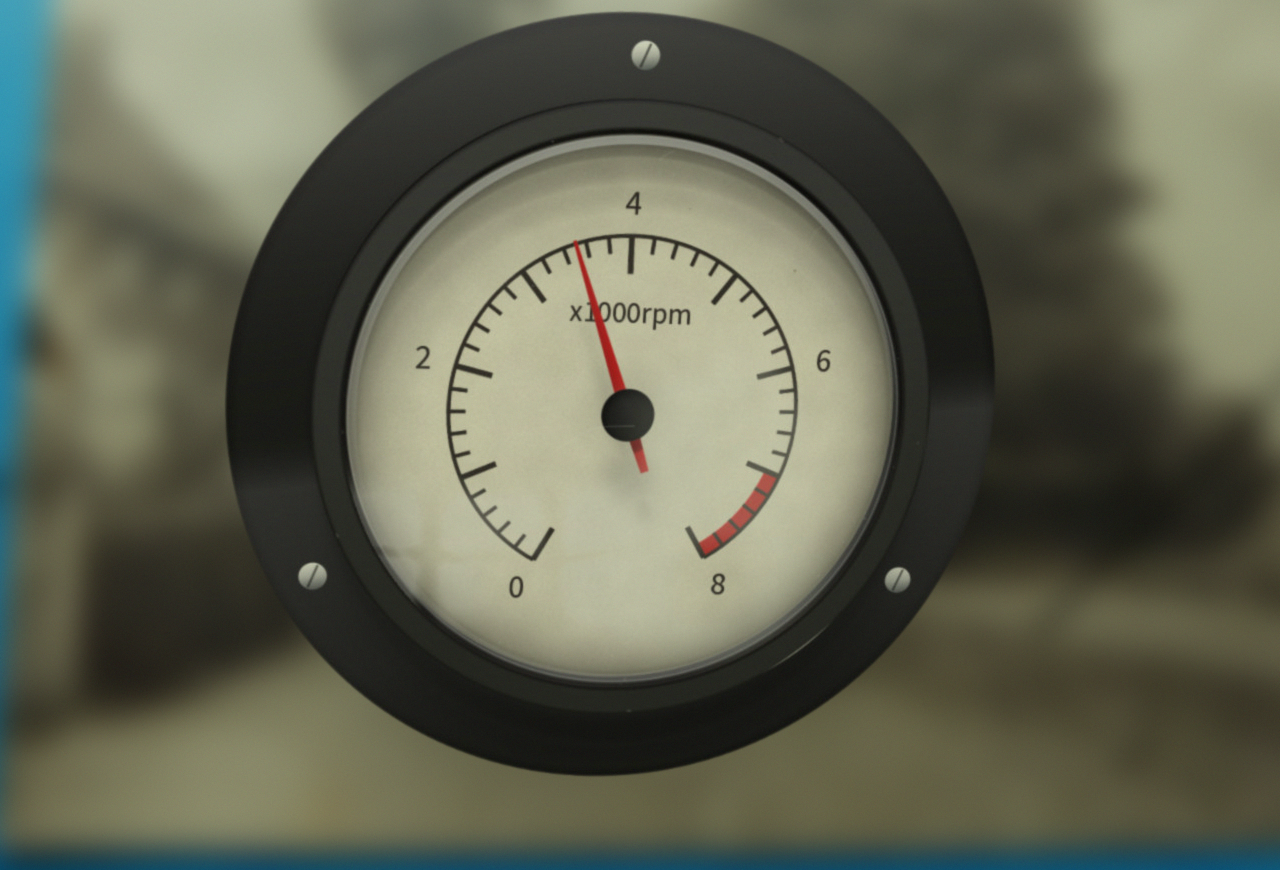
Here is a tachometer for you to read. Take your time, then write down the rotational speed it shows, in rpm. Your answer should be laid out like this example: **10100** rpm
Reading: **3500** rpm
